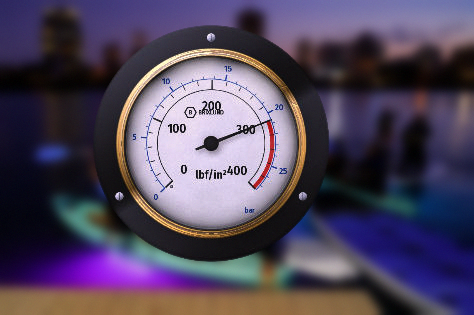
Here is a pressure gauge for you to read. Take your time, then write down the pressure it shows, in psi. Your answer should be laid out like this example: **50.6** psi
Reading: **300** psi
